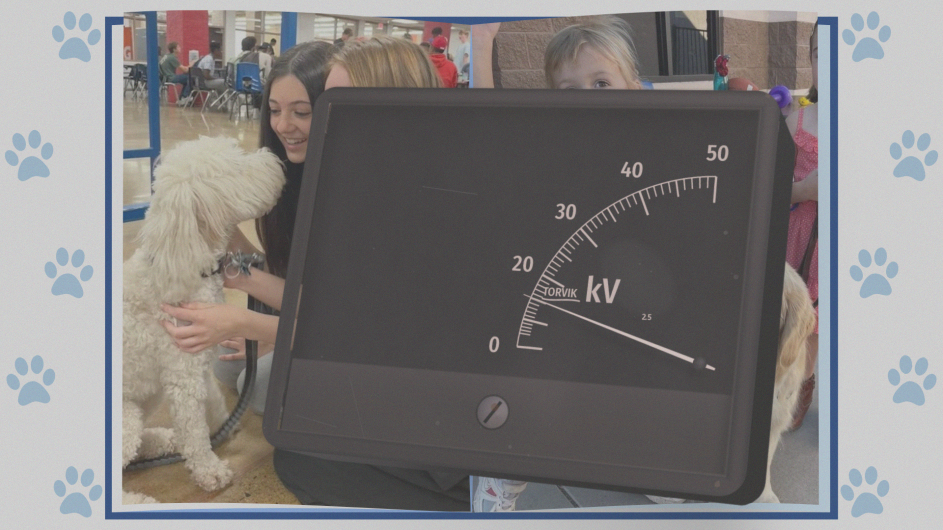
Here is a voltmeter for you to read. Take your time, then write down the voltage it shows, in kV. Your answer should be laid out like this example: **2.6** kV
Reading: **15** kV
